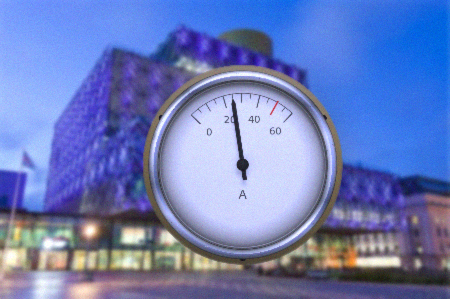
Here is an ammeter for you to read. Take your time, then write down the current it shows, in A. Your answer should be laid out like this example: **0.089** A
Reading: **25** A
